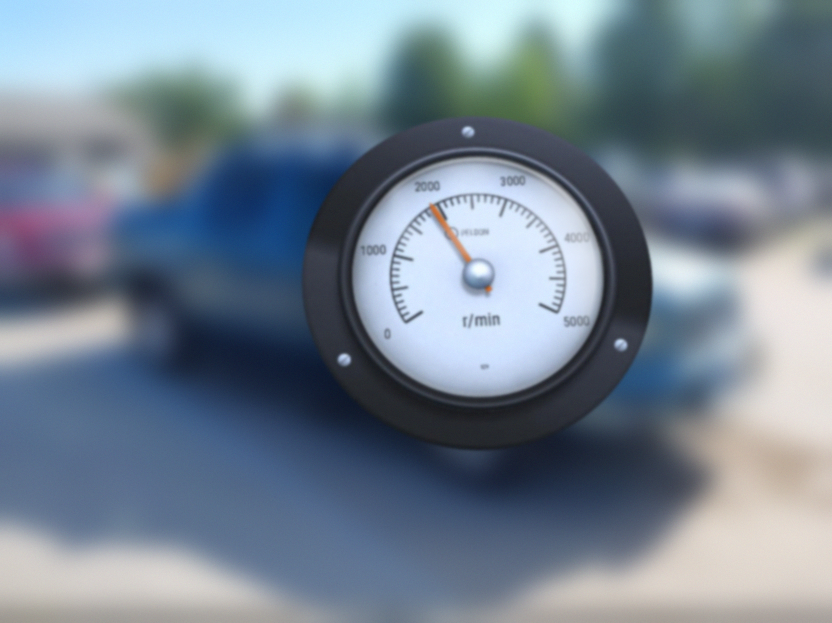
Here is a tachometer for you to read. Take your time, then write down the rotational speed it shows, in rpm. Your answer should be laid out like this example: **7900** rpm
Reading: **1900** rpm
